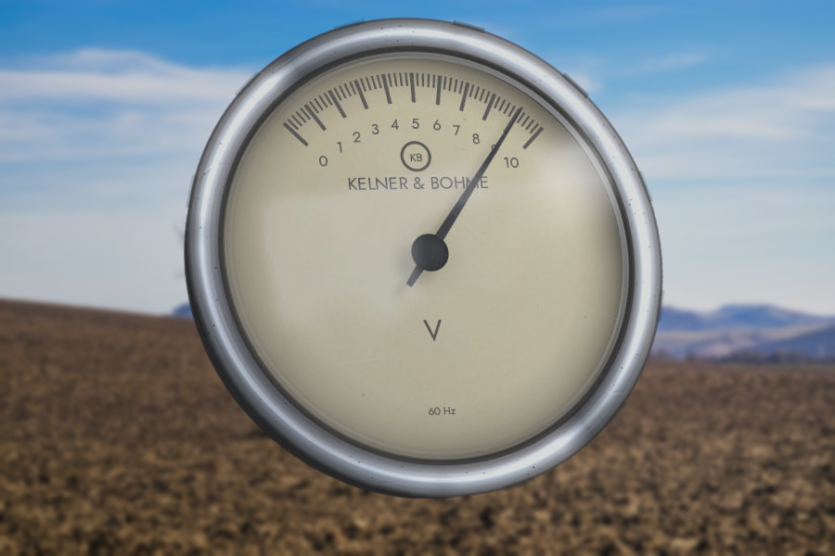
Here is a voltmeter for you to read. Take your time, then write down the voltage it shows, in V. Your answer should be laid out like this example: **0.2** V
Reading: **9** V
